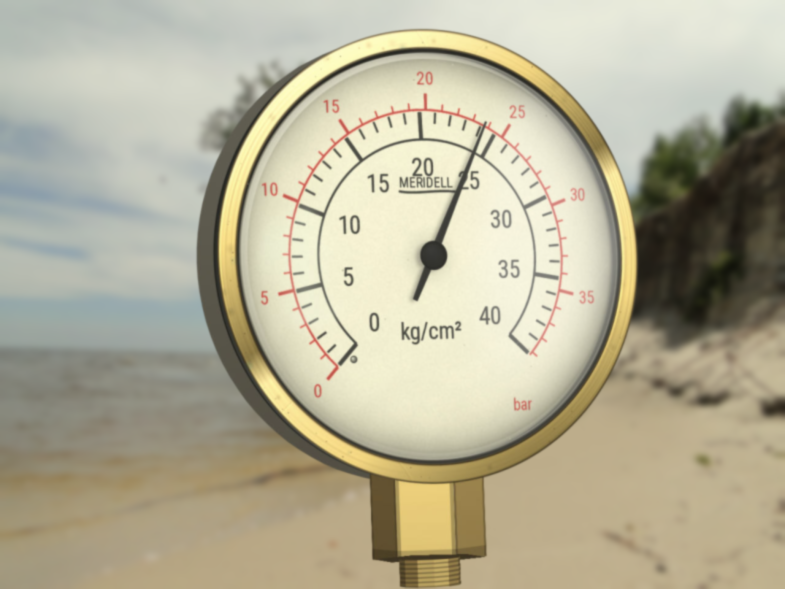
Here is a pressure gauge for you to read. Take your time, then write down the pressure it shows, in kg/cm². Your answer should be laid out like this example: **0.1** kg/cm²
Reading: **24** kg/cm²
